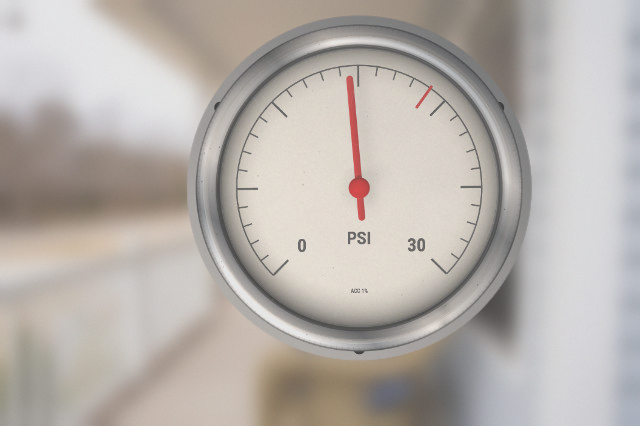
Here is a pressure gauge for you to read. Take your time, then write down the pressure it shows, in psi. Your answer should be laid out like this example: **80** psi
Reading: **14.5** psi
